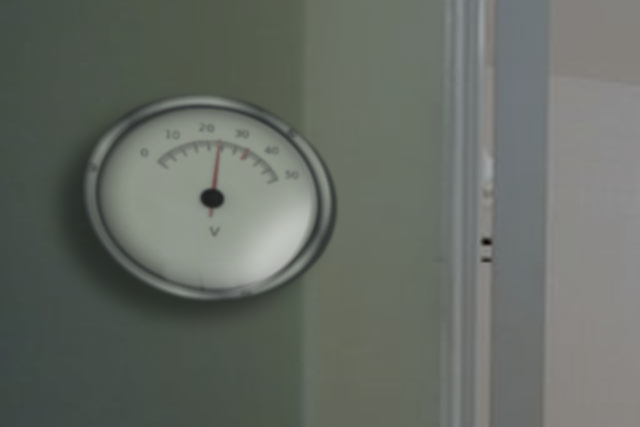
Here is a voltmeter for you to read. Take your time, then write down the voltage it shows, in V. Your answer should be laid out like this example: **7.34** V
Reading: **25** V
